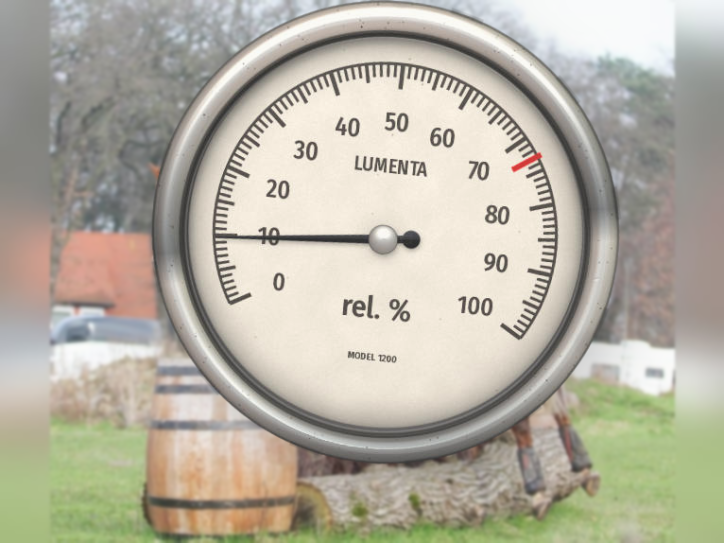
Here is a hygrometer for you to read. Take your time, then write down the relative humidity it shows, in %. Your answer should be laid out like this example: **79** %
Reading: **10** %
